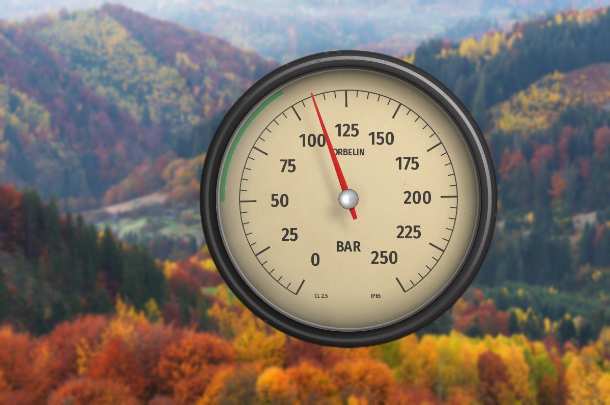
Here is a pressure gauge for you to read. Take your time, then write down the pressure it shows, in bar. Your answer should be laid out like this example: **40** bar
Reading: **110** bar
